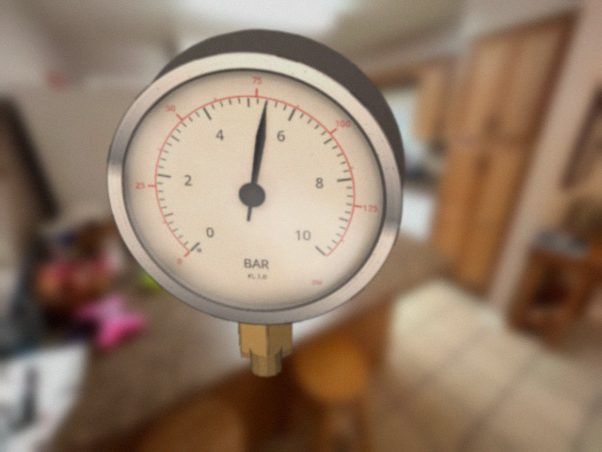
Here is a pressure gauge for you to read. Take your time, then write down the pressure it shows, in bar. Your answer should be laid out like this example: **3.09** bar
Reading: **5.4** bar
